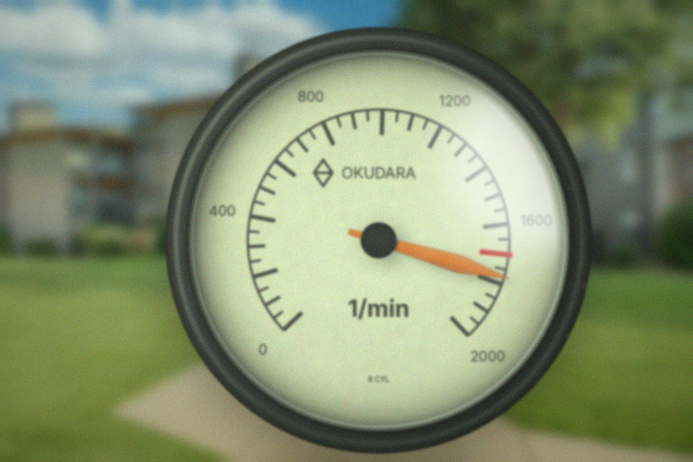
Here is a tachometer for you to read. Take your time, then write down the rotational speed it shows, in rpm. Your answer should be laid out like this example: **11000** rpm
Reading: **1775** rpm
